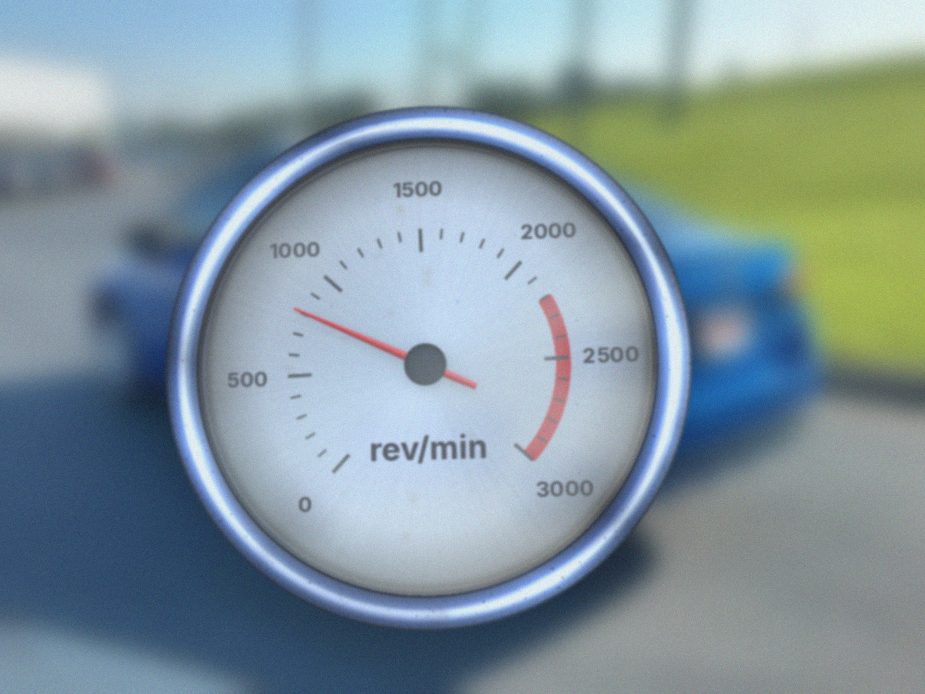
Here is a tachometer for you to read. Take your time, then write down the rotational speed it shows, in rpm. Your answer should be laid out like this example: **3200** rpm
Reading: **800** rpm
